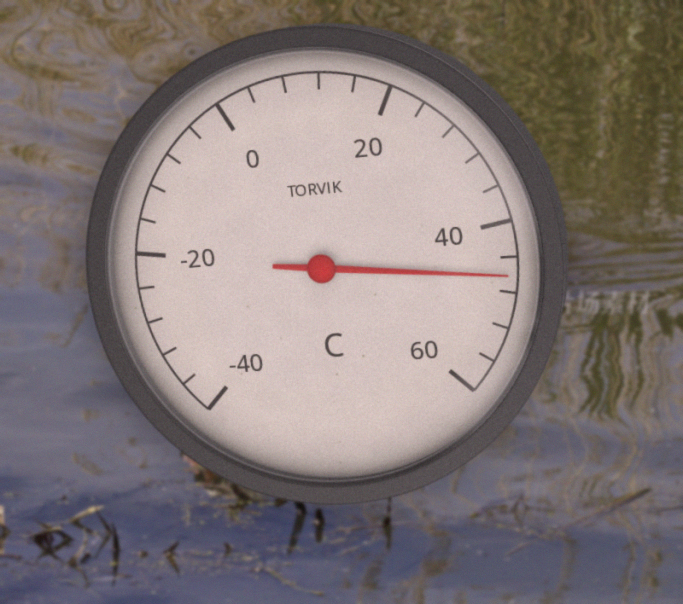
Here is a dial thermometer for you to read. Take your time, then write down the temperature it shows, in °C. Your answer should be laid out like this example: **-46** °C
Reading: **46** °C
